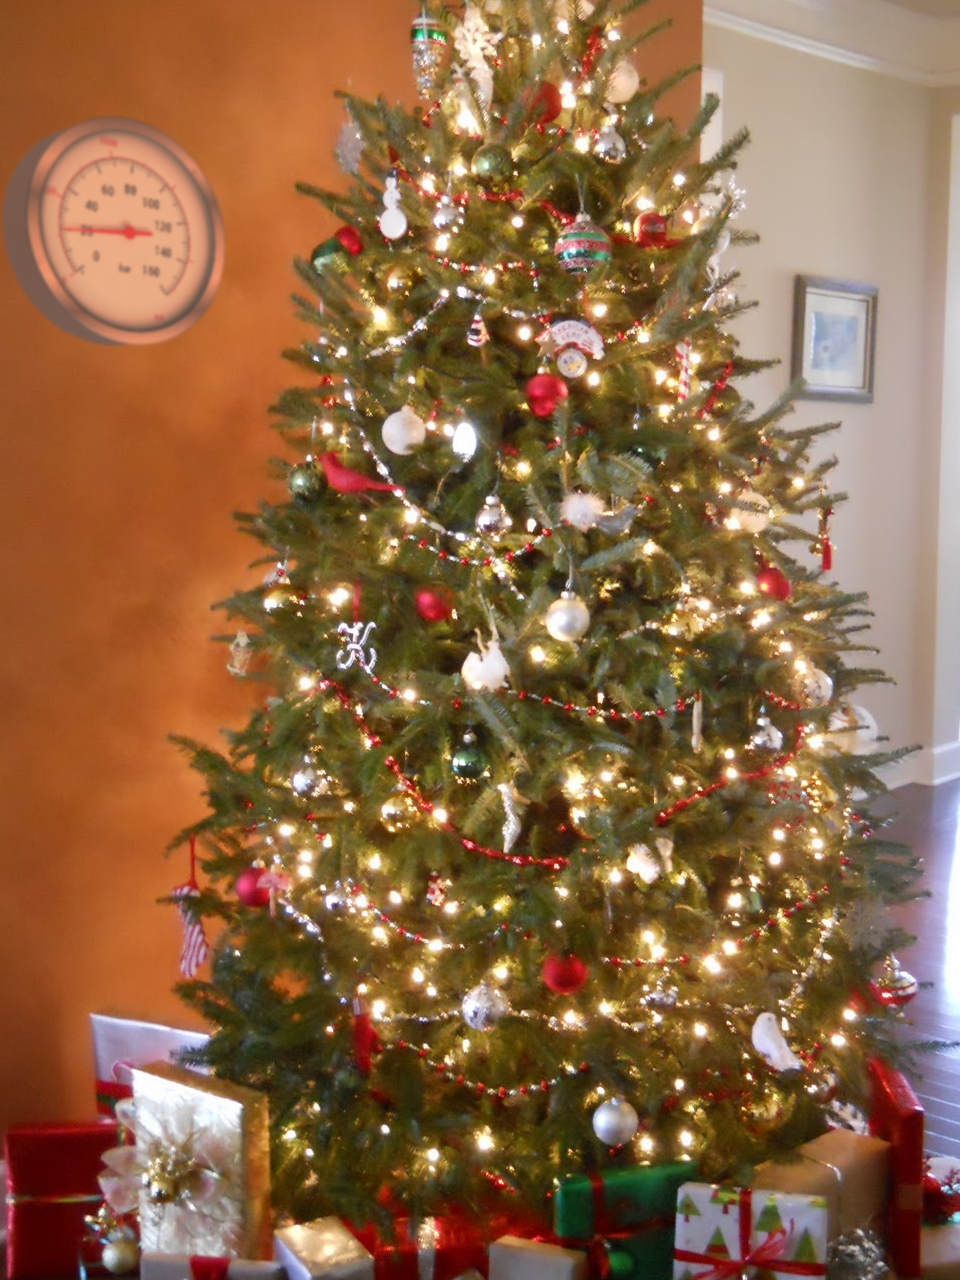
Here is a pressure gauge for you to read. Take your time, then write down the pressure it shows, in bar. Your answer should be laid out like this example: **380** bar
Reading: **20** bar
